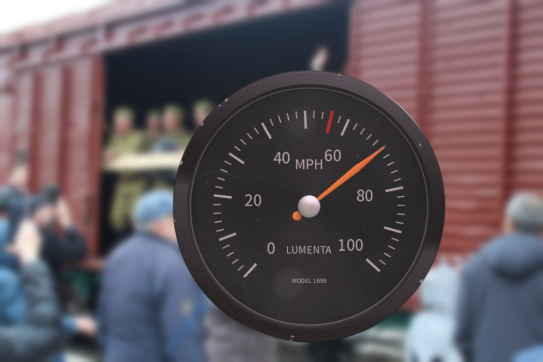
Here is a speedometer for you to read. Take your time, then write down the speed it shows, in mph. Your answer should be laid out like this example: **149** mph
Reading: **70** mph
